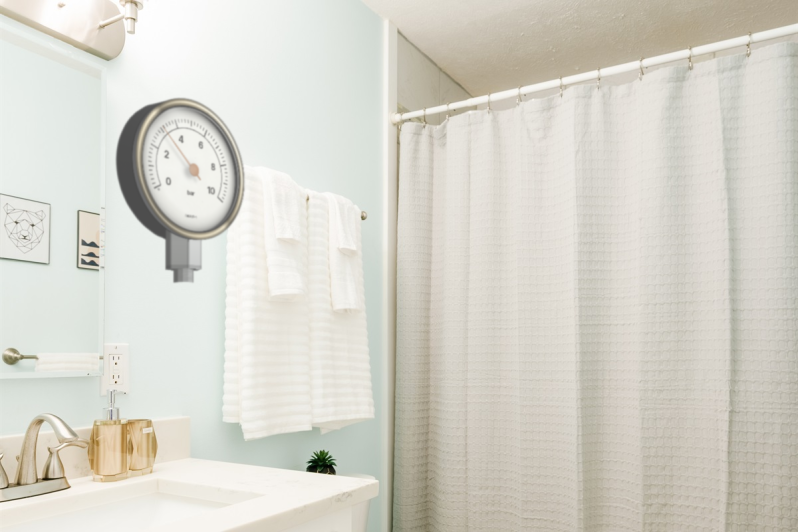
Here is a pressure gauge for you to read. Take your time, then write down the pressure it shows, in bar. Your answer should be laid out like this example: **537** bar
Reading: **3** bar
